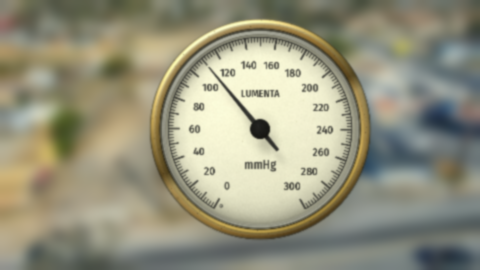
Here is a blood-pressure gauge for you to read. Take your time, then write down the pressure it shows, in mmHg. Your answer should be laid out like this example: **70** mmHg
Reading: **110** mmHg
